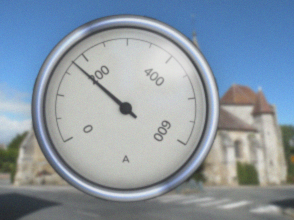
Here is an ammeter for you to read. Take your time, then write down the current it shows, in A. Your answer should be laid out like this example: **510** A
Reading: **175** A
